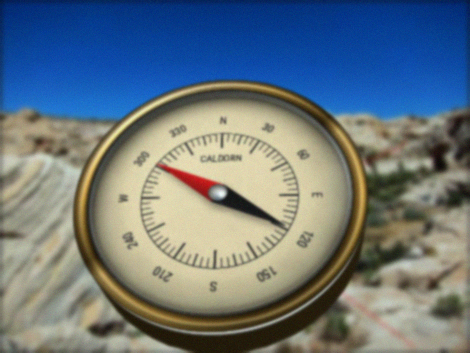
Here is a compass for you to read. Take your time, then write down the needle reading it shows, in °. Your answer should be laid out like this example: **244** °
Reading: **300** °
